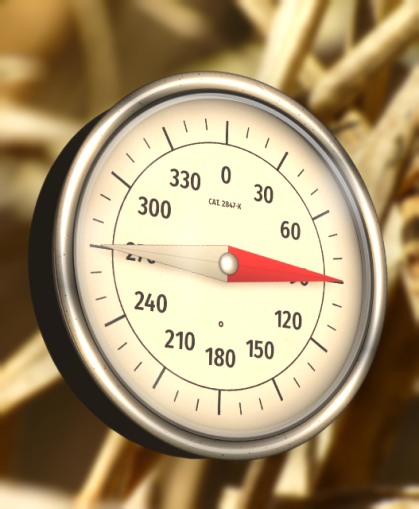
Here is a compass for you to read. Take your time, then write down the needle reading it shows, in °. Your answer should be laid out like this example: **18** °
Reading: **90** °
